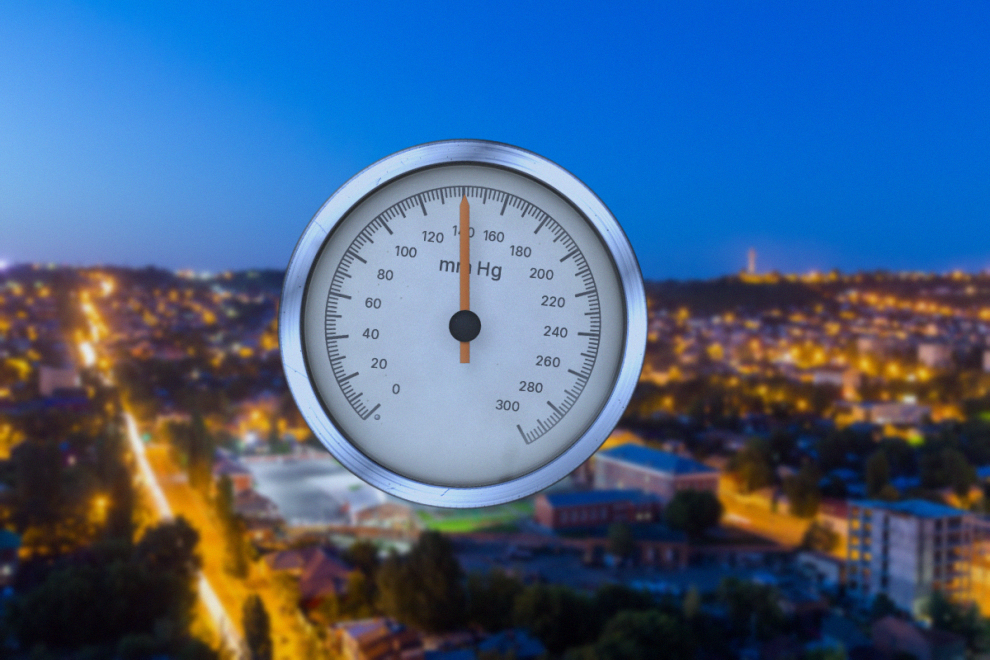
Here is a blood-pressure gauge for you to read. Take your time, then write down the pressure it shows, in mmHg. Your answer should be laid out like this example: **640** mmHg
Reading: **140** mmHg
